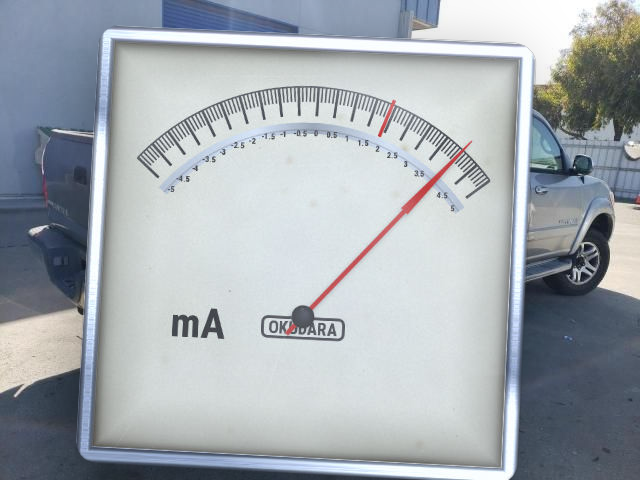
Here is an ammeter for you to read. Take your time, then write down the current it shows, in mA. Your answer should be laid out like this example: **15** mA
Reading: **4** mA
